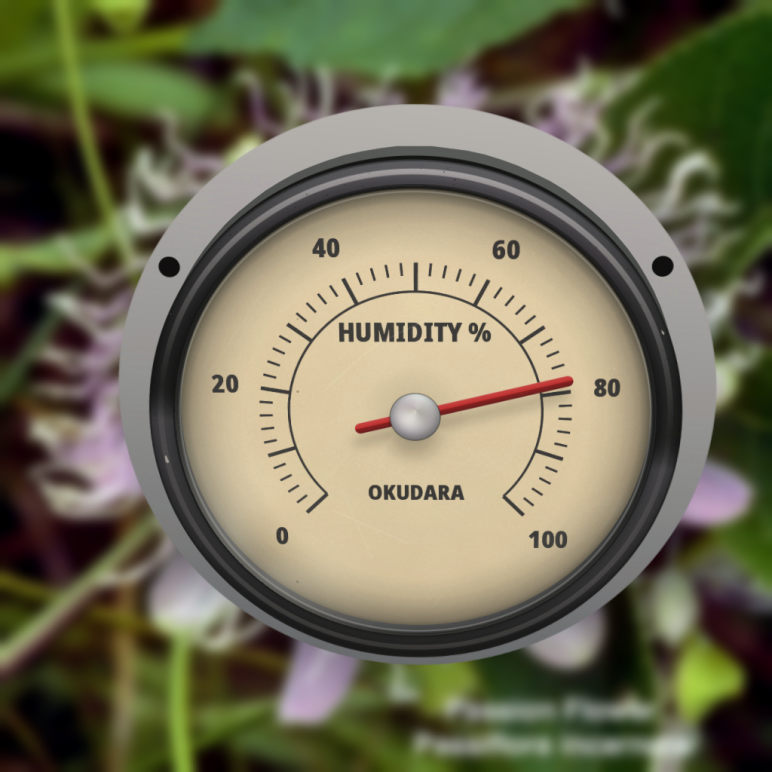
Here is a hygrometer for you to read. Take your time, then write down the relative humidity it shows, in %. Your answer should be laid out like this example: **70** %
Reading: **78** %
